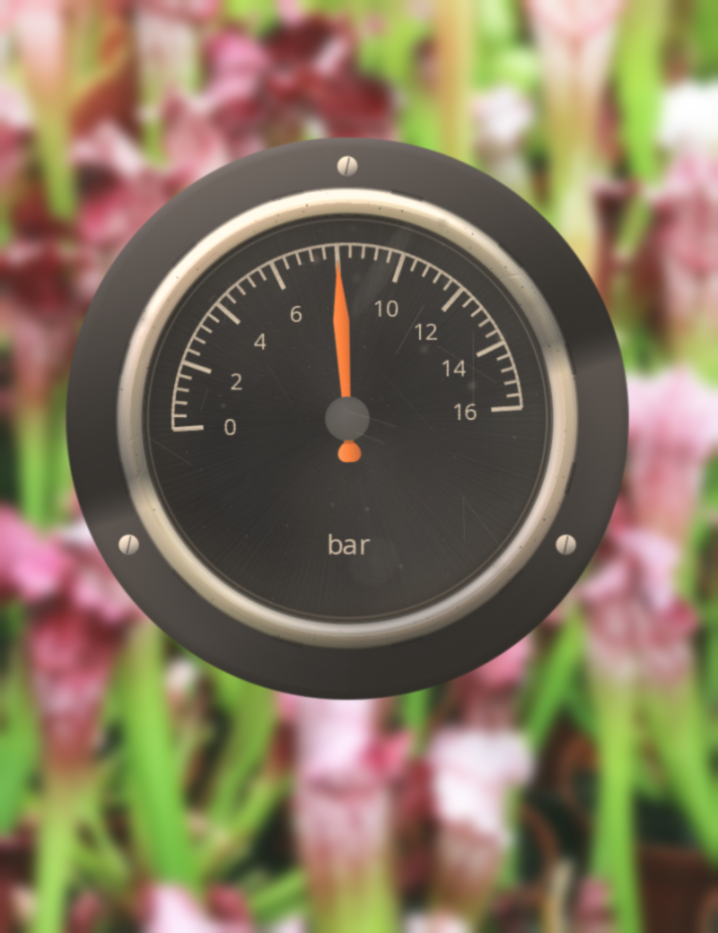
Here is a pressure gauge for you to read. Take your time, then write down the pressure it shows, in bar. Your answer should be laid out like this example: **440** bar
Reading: **8** bar
